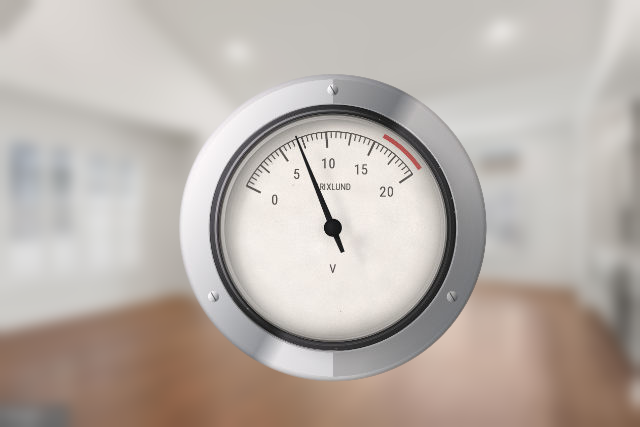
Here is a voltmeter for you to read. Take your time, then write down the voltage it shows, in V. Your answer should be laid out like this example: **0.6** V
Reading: **7** V
